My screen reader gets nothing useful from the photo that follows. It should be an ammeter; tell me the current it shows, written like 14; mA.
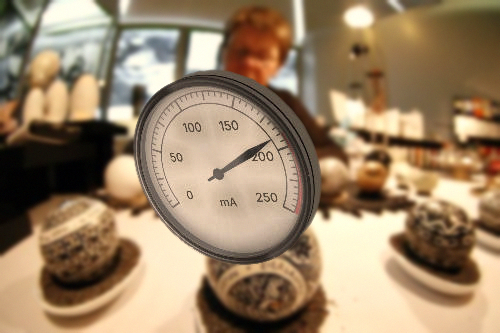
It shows 190; mA
